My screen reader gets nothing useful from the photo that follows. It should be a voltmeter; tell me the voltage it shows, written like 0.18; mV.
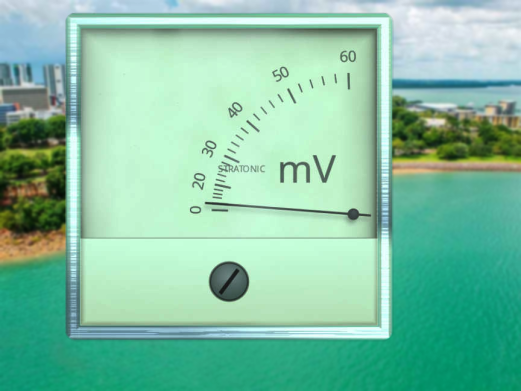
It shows 10; mV
